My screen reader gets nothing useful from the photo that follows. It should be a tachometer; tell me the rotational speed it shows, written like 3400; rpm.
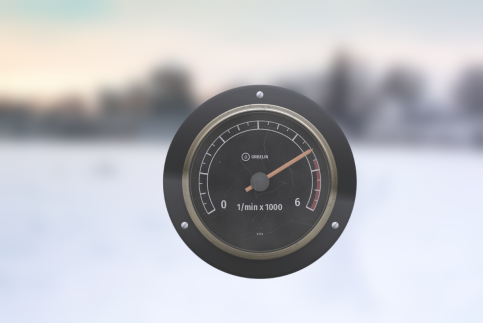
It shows 4500; rpm
